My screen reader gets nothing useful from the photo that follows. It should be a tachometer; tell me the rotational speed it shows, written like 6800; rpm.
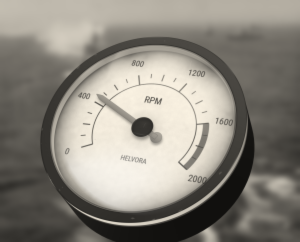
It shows 450; rpm
